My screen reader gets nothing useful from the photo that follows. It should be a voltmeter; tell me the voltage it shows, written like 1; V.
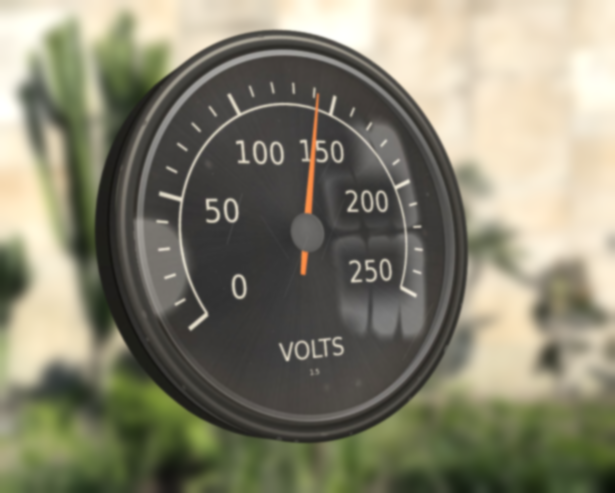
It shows 140; V
